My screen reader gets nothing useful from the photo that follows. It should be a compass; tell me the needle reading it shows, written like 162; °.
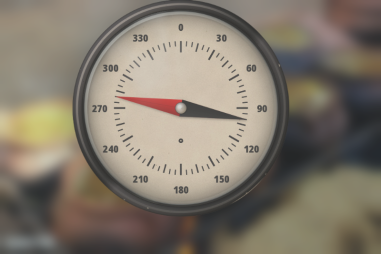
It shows 280; °
